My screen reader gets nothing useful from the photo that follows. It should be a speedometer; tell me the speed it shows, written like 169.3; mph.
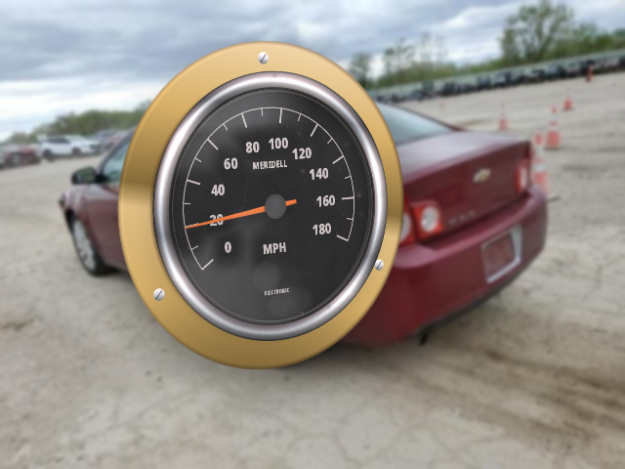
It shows 20; mph
